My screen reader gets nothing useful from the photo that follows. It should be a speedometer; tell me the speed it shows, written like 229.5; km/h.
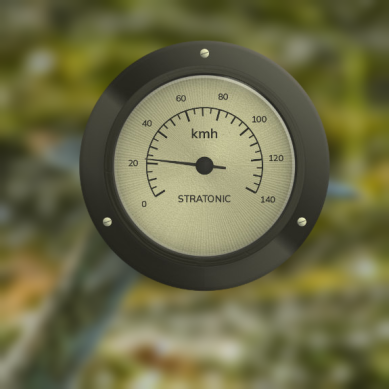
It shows 22.5; km/h
